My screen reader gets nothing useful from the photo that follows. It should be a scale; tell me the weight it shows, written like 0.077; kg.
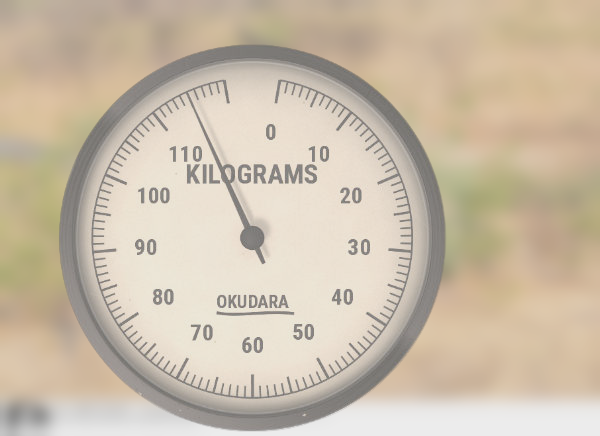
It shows 115; kg
